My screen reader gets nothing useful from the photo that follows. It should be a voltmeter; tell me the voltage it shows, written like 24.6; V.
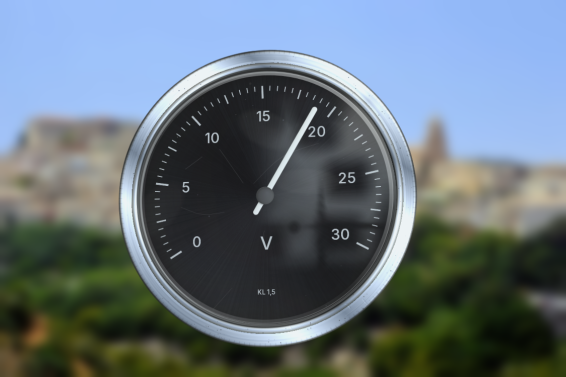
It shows 19; V
